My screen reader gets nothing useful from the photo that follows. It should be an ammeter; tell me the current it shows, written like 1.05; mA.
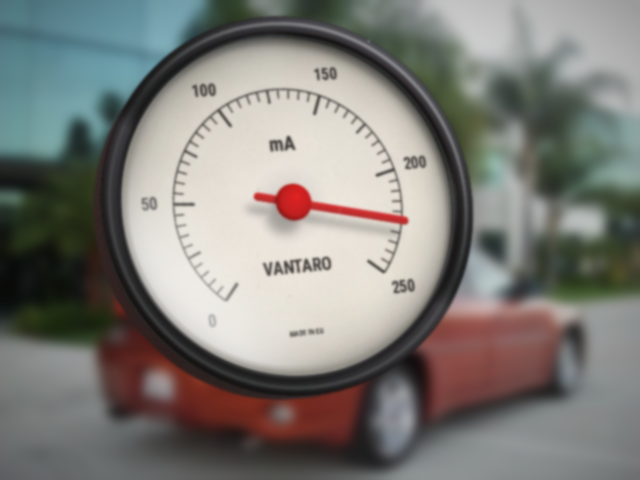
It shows 225; mA
